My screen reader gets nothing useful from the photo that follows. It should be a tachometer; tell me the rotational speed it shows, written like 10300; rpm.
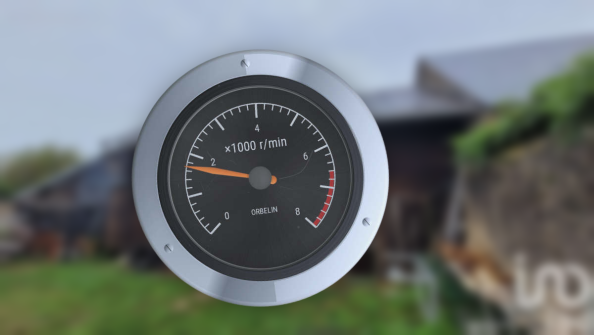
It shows 1700; rpm
